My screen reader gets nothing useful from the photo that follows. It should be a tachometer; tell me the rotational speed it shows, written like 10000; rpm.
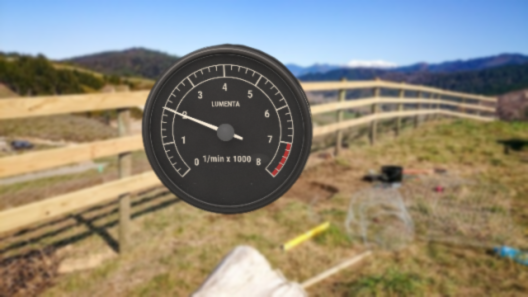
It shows 2000; rpm
